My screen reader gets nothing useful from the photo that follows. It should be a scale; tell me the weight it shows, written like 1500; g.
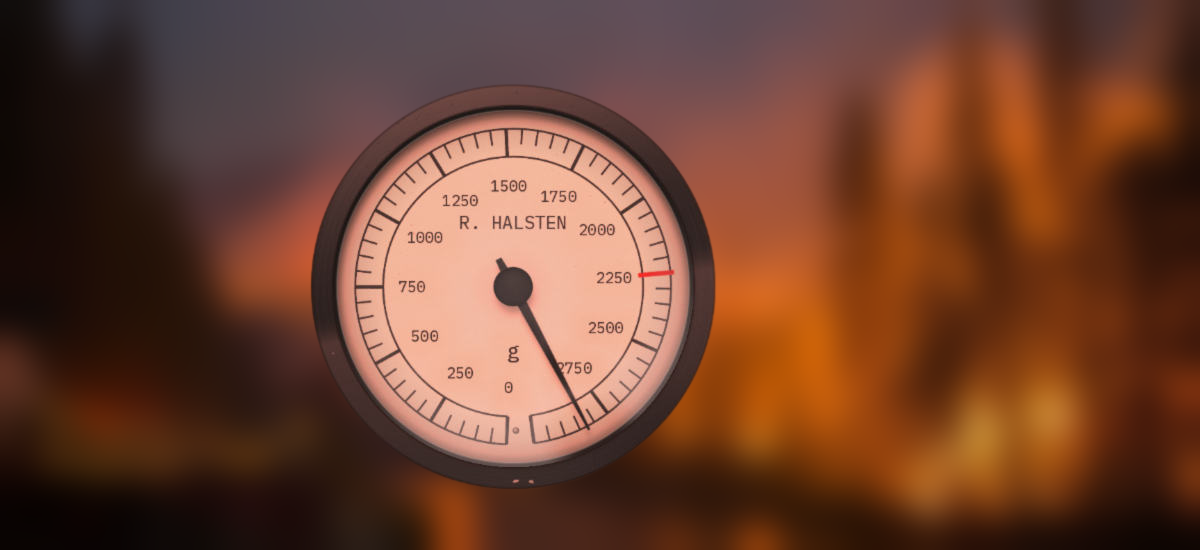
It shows 2825; g
